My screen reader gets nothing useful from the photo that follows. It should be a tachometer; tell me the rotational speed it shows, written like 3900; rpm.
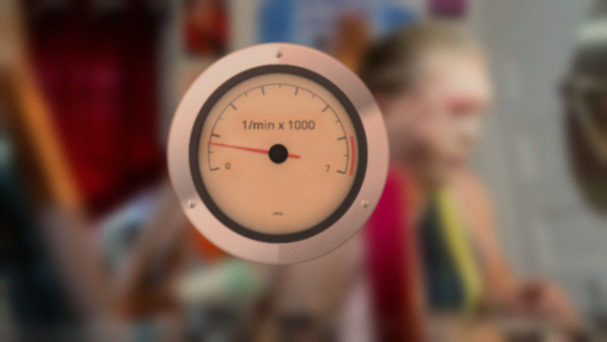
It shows 750; rpm
